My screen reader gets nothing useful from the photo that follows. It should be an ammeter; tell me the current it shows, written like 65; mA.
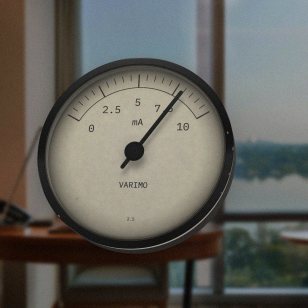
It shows 8; mA
